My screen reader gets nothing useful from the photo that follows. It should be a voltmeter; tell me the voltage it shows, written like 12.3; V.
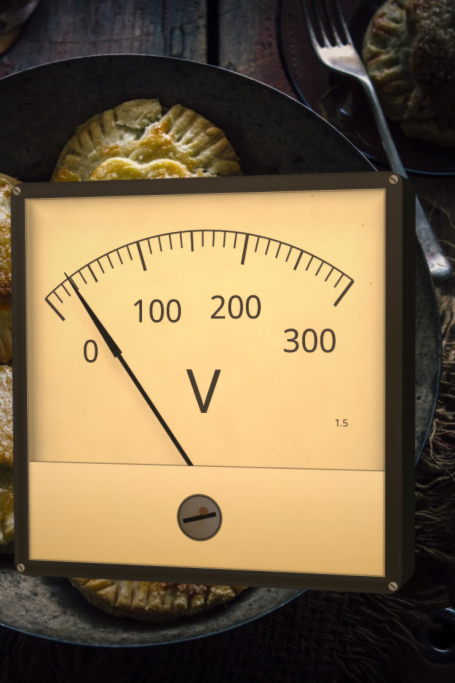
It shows 30; V
